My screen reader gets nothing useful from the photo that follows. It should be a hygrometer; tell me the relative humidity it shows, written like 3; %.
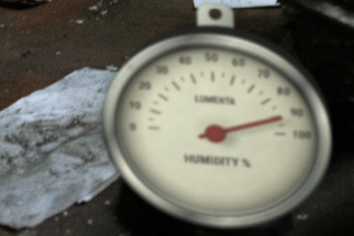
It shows 90; %
